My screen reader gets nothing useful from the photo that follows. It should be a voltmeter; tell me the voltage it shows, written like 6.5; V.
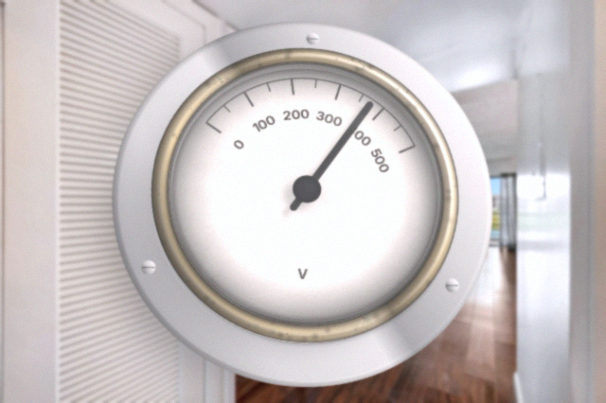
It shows 375; V
